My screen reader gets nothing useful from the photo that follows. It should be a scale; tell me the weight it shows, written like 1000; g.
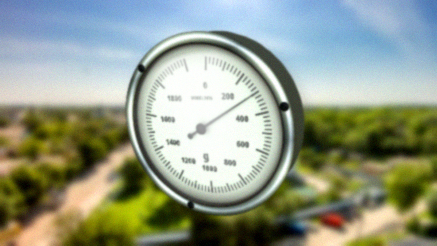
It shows 300; g
